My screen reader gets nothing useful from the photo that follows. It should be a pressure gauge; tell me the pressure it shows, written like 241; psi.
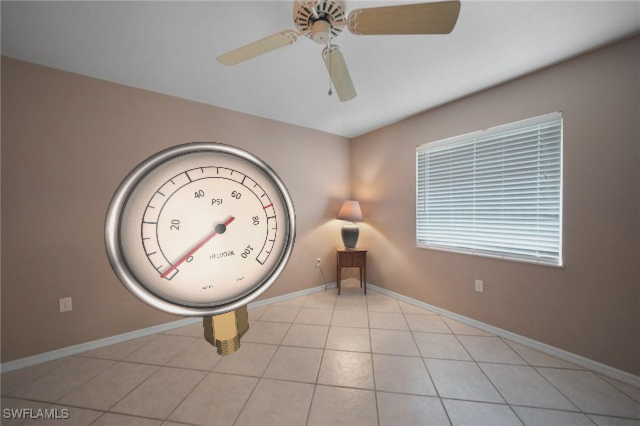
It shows 2.5; psi
